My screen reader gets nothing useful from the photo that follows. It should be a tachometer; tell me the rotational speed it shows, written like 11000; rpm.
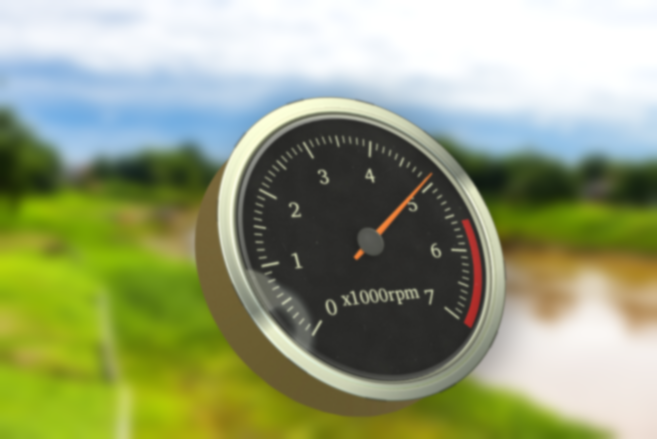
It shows 4900; rpm
